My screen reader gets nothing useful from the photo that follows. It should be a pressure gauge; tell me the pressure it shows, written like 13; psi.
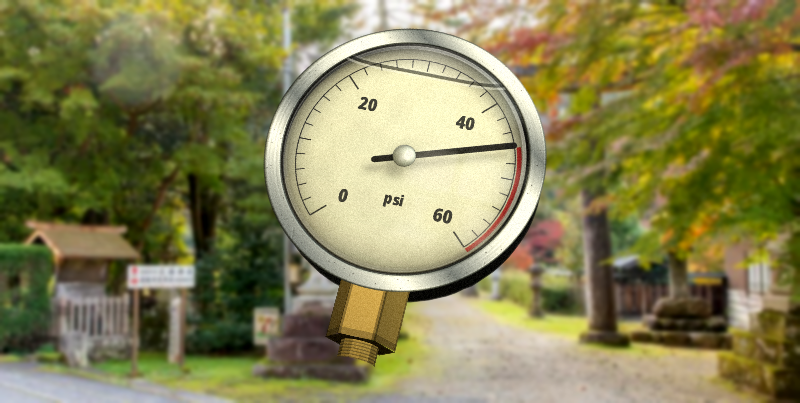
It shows 46; psi
